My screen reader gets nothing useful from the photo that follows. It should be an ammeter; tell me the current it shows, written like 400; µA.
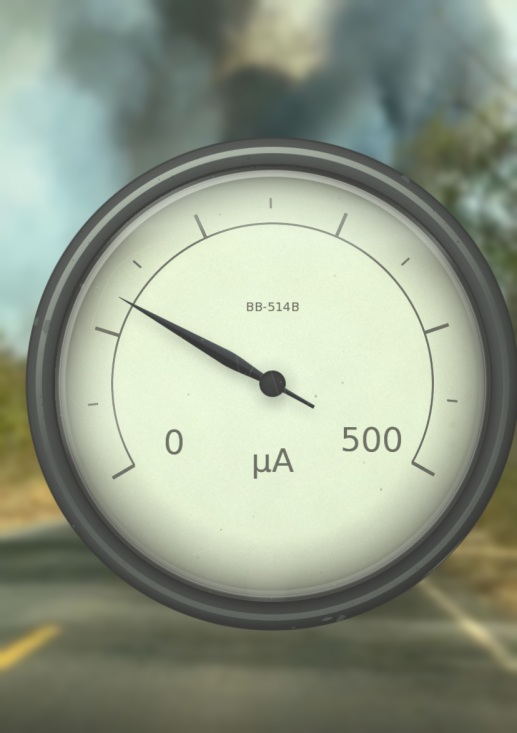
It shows 125; µA
